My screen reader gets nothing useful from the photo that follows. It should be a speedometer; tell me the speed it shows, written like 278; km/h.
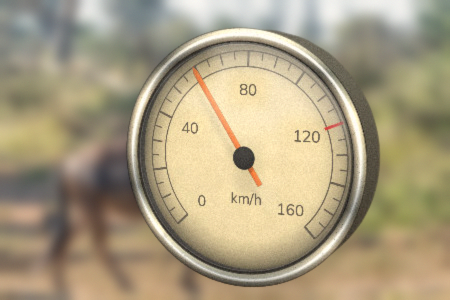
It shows 60; km/h
